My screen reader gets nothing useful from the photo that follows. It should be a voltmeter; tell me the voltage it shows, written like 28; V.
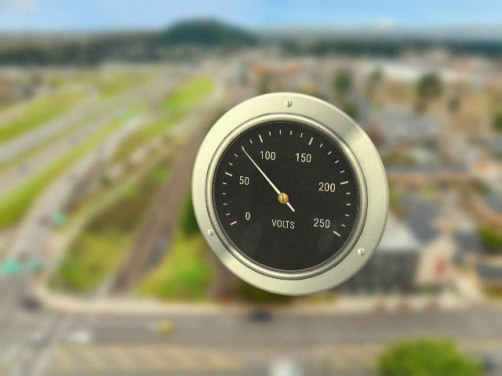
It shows 80; V
